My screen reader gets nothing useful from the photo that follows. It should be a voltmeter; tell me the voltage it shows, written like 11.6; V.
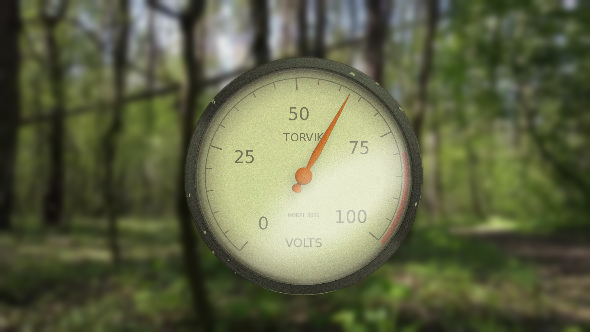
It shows 62.5; V
